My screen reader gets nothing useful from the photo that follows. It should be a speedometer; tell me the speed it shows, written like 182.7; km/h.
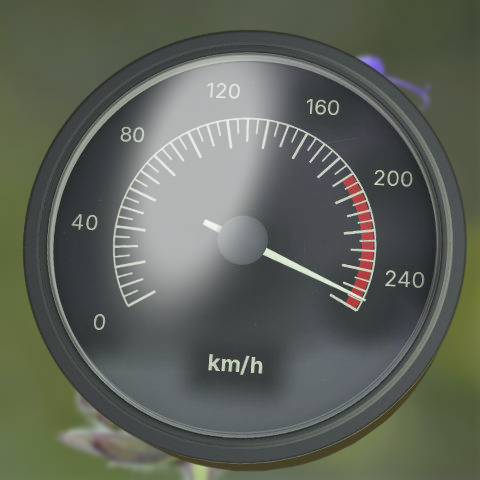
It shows 255; km/h
